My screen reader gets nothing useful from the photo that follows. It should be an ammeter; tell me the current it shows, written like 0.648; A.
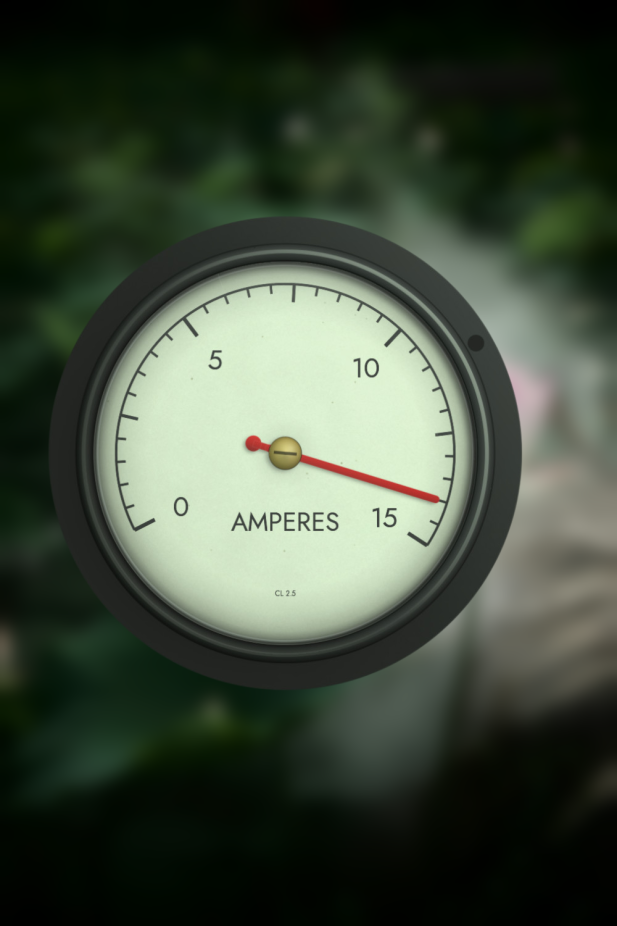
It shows 14; A
